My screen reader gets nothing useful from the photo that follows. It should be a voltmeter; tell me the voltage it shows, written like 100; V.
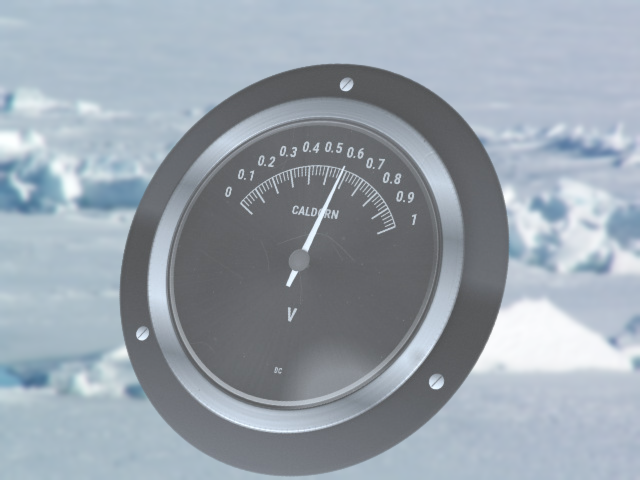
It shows 0.6; V
